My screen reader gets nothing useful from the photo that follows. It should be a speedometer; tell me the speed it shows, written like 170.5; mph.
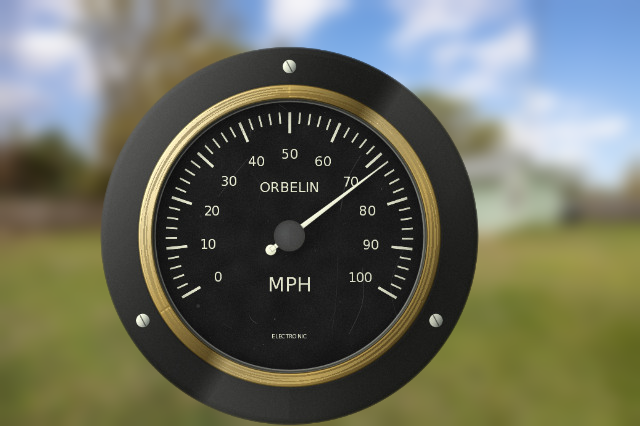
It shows 72; mph
